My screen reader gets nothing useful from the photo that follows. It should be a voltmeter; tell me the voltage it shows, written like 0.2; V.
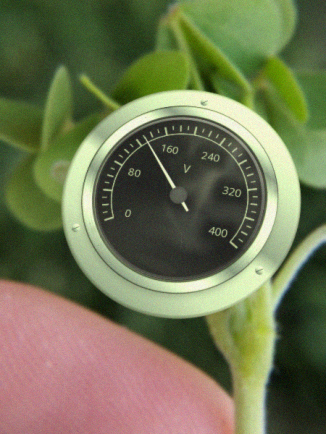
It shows 130; V
